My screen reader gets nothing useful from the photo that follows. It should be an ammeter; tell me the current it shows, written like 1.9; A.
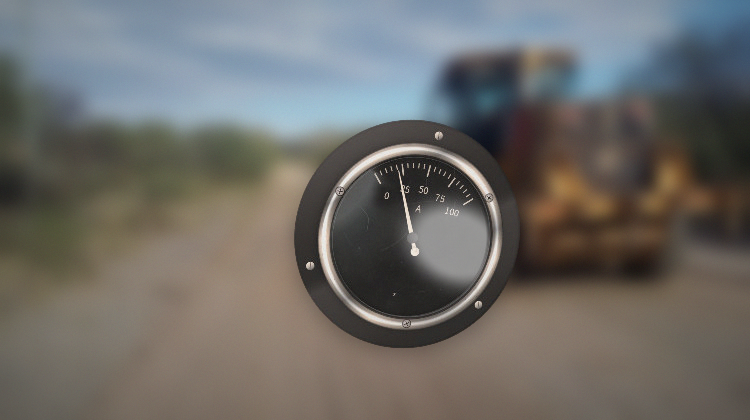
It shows 20; A
